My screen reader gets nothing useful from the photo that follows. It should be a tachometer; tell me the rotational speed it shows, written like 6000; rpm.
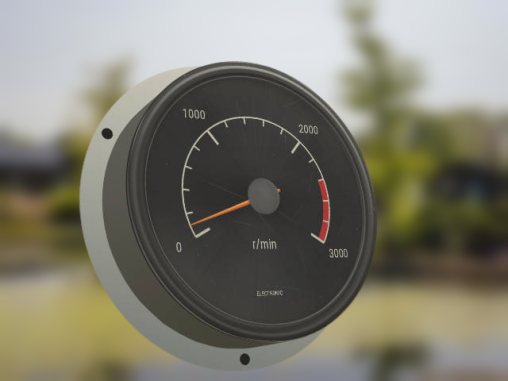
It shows 100; rpm
